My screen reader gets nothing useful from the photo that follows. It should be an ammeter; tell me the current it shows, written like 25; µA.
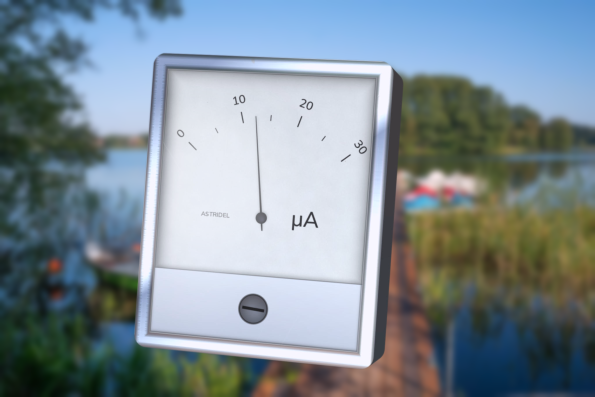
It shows 12.5; µA
